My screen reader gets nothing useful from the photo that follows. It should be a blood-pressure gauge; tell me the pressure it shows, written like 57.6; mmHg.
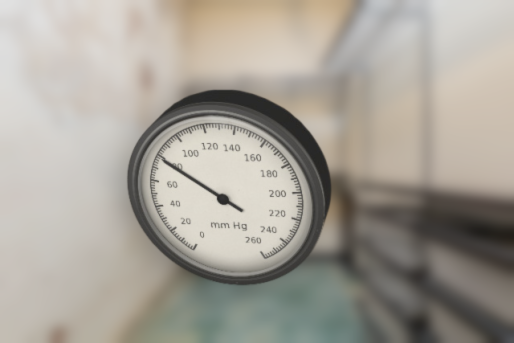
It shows 80; mmHg
